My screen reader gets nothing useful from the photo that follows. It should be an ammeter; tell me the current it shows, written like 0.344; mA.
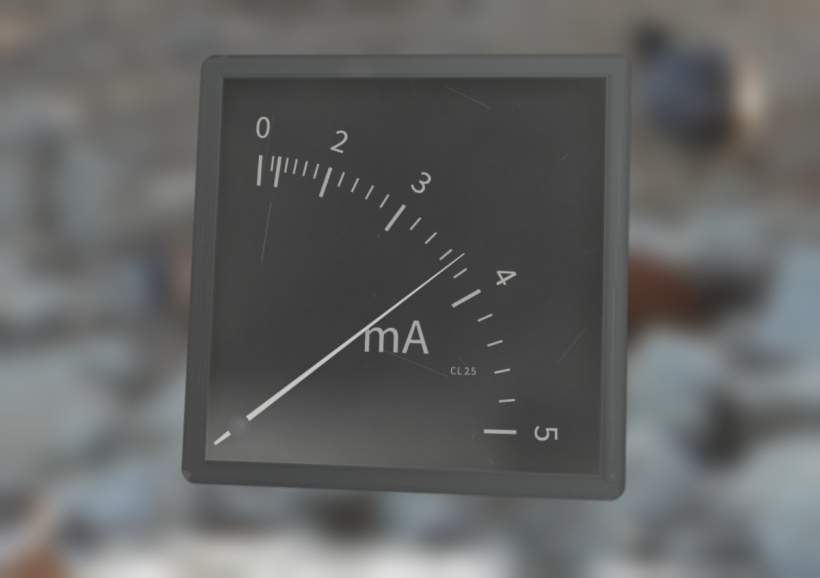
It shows 3.7; mA
